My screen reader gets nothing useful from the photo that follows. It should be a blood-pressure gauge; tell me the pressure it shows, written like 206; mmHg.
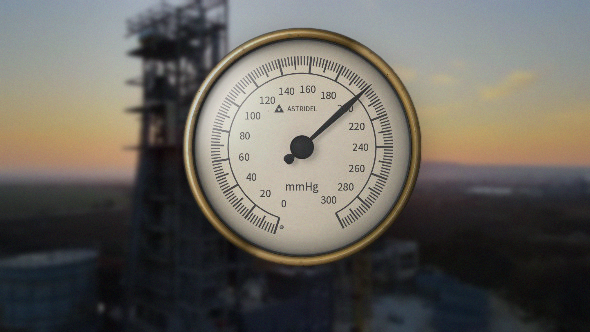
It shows 200; mmHg
